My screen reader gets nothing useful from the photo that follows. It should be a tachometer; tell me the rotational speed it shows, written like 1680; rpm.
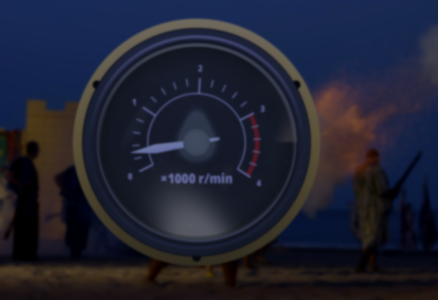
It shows 300; rpm
